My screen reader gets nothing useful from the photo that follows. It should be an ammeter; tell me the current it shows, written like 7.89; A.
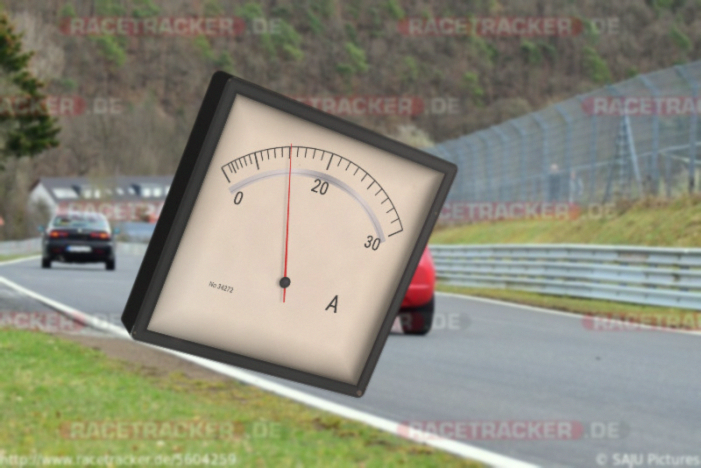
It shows 15; A
